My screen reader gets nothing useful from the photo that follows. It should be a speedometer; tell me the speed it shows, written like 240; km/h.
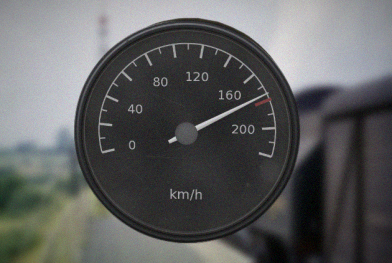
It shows 175; km/h
